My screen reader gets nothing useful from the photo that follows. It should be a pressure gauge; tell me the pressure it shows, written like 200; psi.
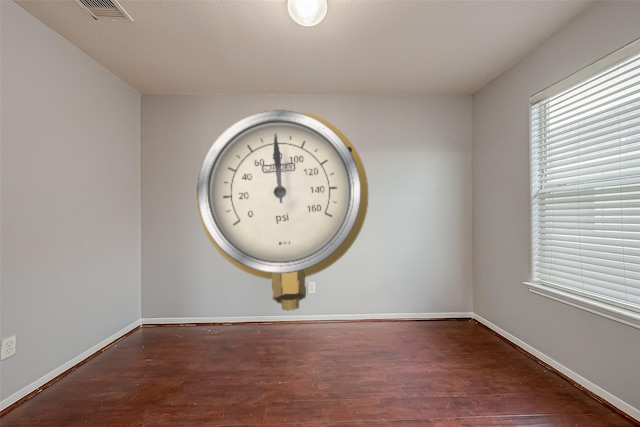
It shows 80; psi
